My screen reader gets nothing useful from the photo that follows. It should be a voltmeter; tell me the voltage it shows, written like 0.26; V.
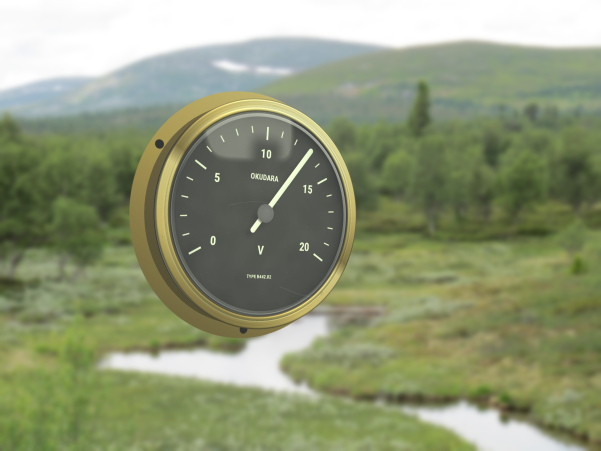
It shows 13; V
